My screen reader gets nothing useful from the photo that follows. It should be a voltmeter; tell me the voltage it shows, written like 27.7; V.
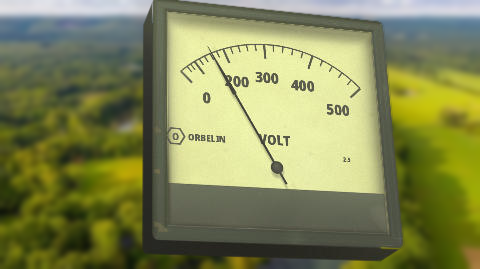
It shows 160; V
